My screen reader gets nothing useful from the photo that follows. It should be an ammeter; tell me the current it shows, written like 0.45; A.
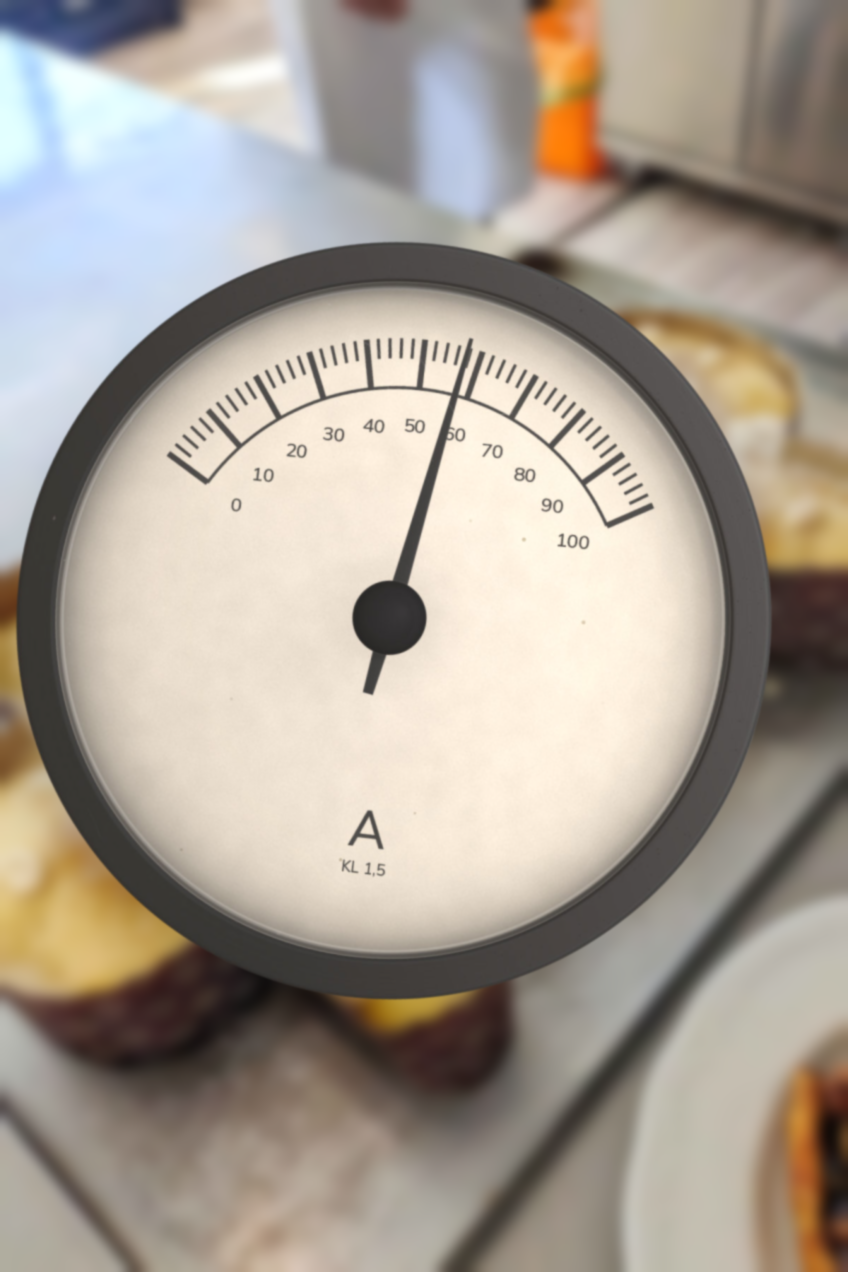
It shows 58; A
